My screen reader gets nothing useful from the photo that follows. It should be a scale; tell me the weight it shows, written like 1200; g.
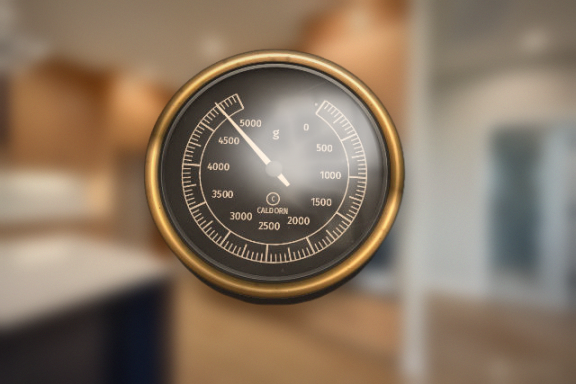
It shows 4750; g
